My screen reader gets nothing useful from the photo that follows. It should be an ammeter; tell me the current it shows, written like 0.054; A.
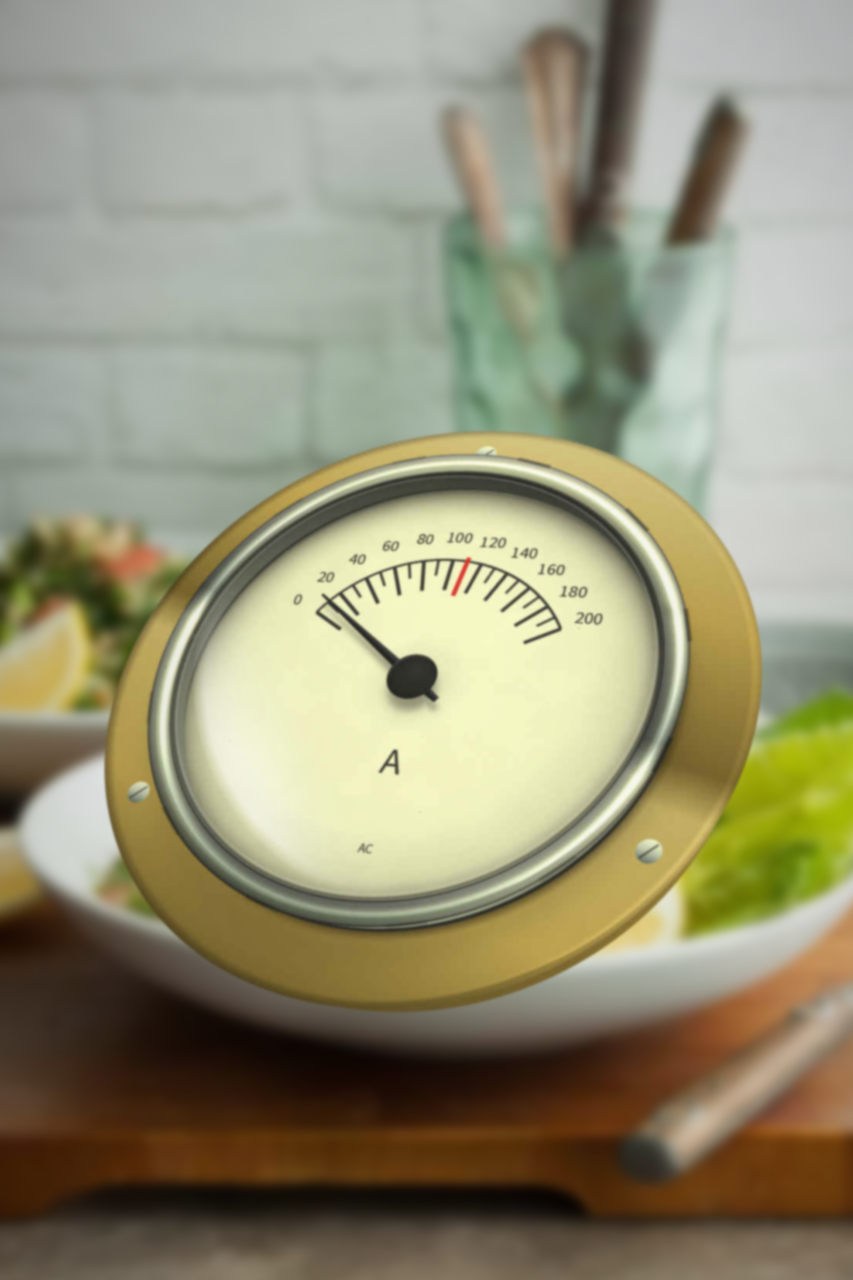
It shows 10; A
